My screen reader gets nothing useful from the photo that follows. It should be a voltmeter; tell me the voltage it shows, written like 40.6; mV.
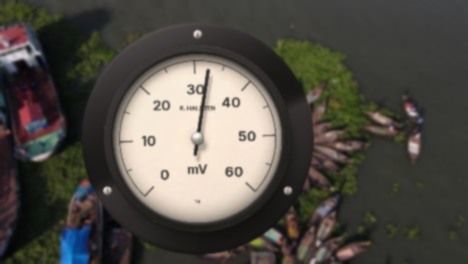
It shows 32.5; mV
